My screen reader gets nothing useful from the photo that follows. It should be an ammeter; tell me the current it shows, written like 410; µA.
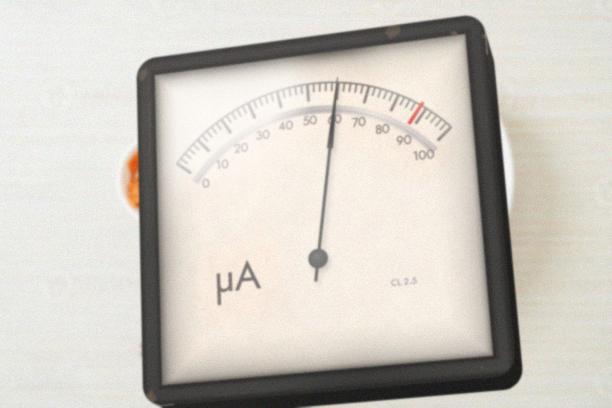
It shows 60; µA
